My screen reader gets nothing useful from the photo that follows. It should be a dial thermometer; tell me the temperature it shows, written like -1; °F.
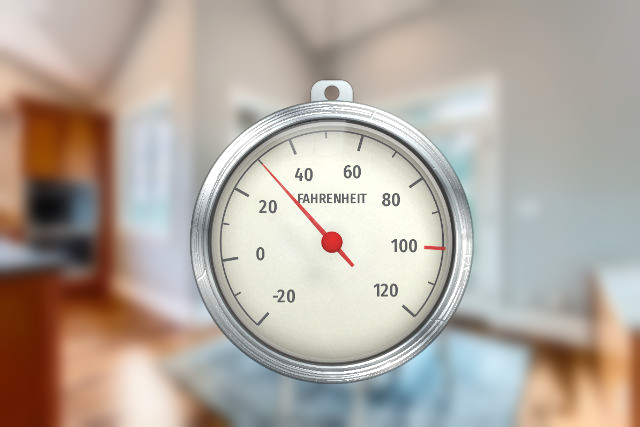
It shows 30; °F
